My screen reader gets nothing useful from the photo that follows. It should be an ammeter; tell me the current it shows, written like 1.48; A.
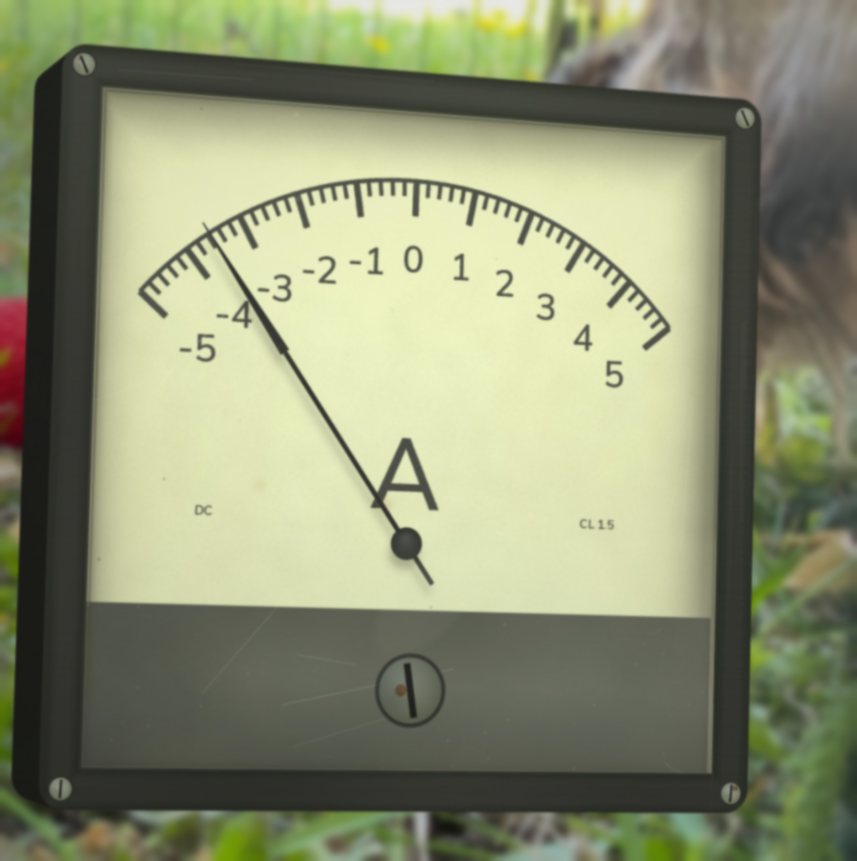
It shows -3.6; A
